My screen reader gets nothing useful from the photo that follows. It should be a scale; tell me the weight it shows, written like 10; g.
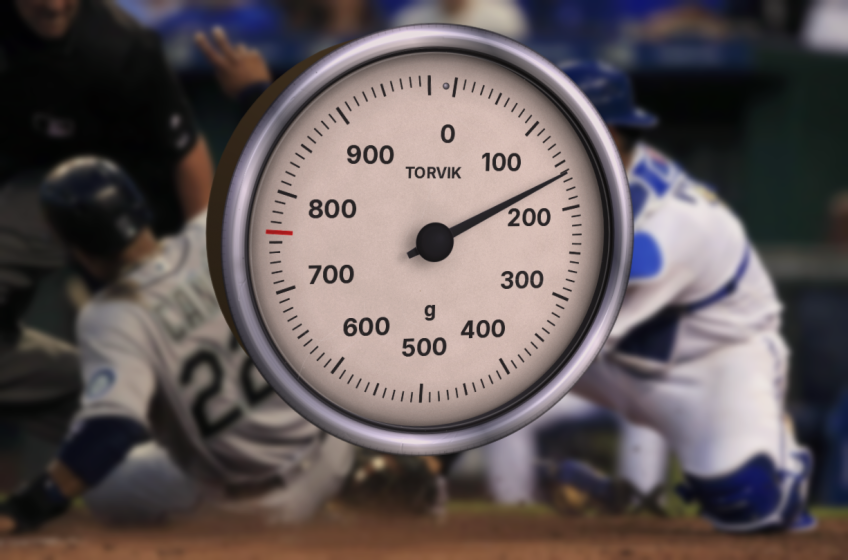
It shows 160; g
